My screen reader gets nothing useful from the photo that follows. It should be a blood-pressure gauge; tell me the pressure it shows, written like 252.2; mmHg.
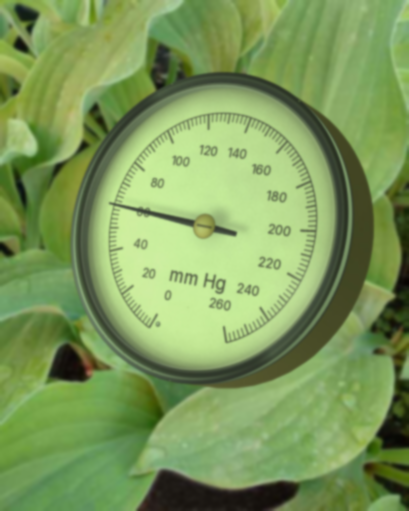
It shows 60; mmHg
